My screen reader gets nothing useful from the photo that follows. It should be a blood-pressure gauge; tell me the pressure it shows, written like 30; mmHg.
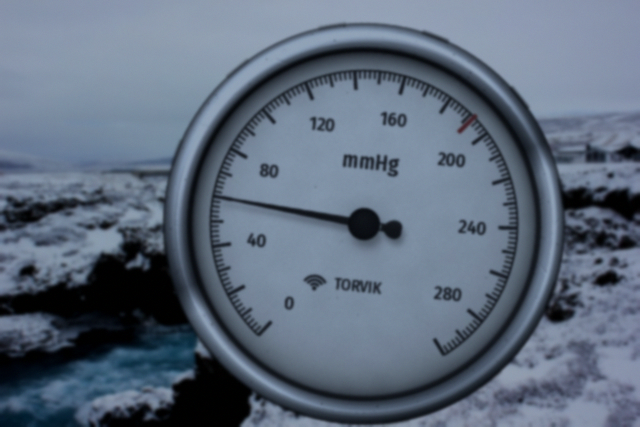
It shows 60; mmHg
